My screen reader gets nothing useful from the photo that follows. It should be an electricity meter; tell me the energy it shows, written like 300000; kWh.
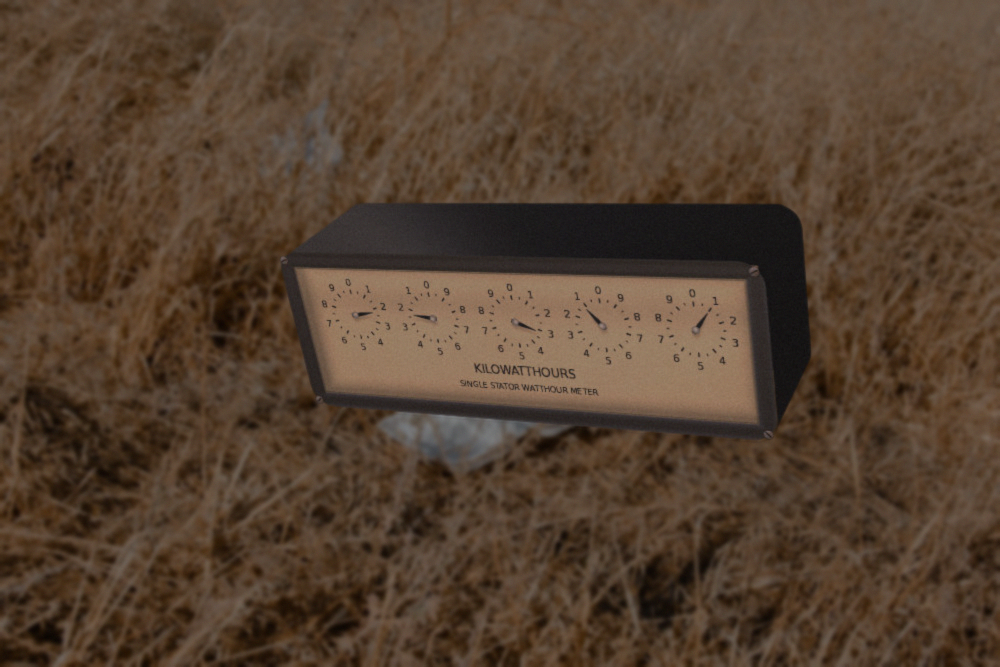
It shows 22311; kWh
